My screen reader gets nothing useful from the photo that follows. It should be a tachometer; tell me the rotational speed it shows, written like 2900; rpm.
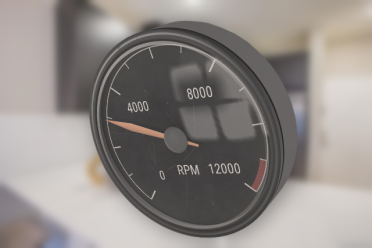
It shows 3000; rpm
